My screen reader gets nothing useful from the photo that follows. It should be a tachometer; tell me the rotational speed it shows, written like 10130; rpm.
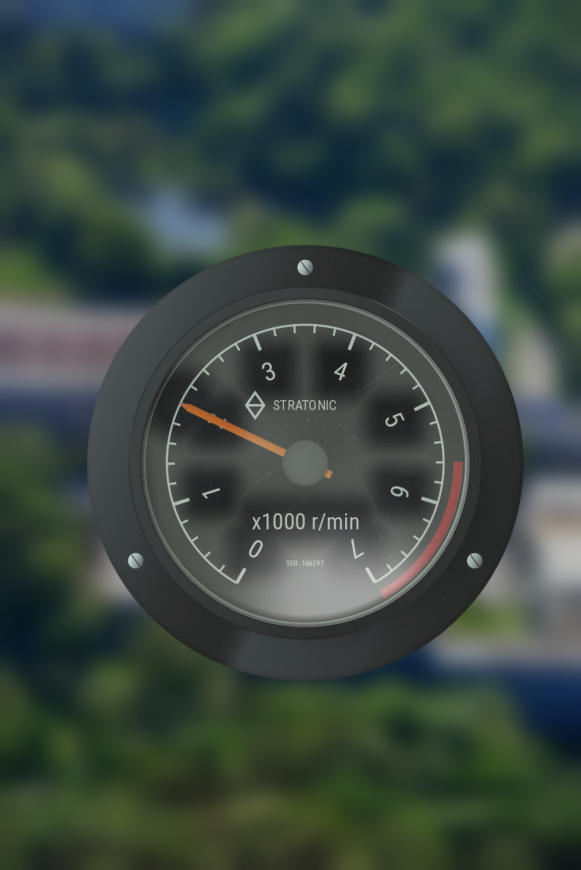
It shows 2000; rpm
